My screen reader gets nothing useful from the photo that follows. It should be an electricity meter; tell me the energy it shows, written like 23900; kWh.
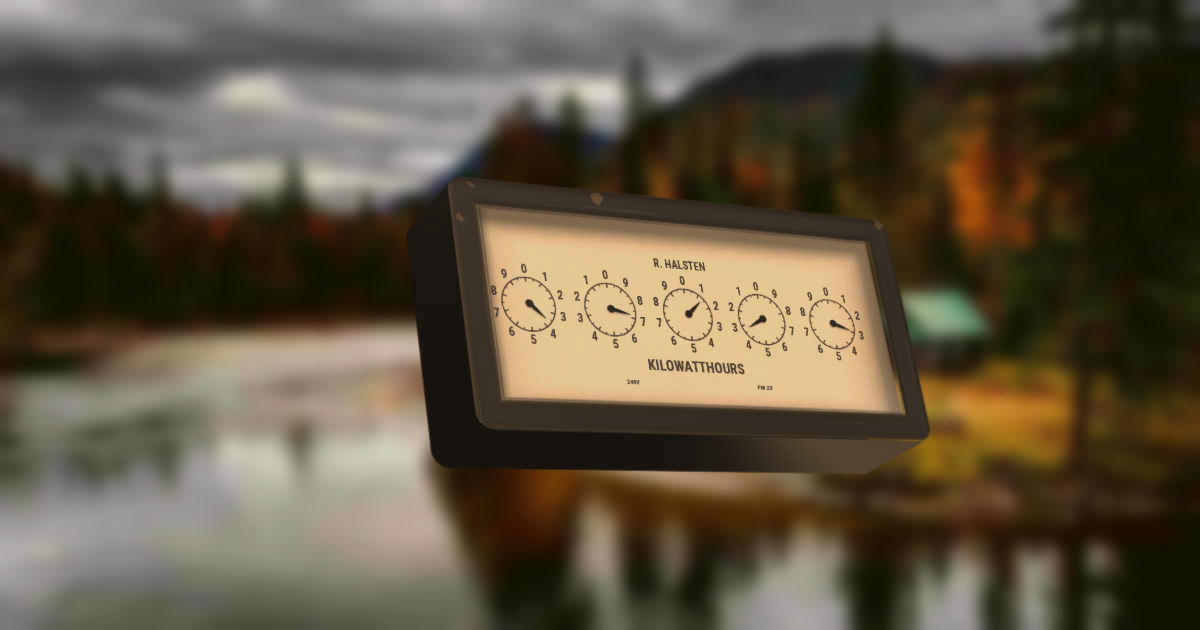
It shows 37133; kWh
